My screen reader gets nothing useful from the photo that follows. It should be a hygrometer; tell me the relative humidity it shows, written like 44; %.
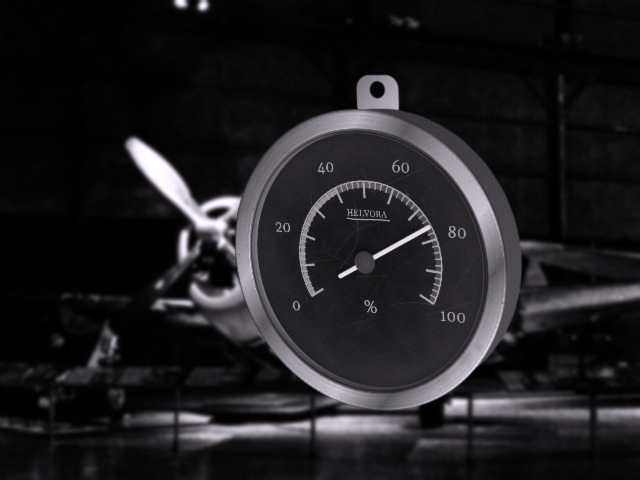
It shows 76; %
